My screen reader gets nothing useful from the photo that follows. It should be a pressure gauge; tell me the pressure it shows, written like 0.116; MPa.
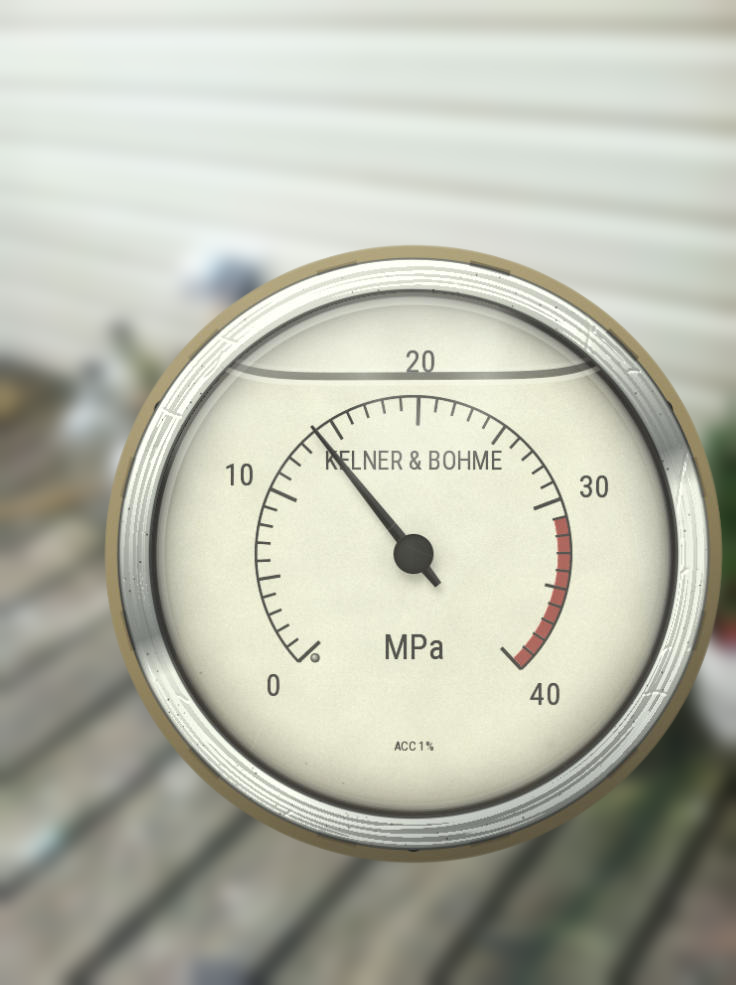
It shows 14; MPa
